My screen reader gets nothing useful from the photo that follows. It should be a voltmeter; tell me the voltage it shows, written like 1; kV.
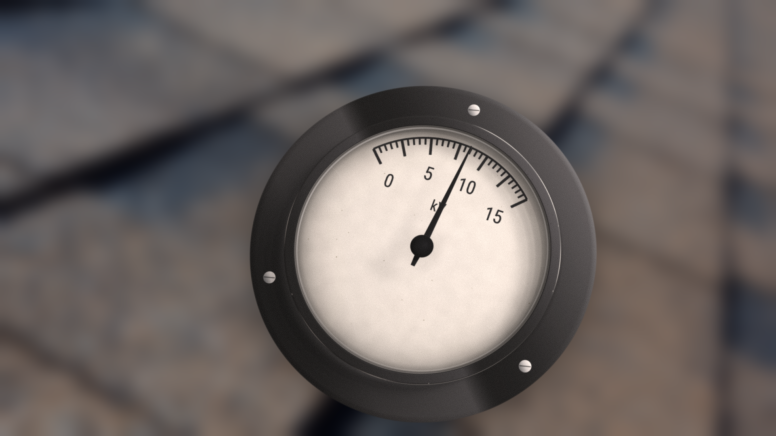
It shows 8.5; kV
